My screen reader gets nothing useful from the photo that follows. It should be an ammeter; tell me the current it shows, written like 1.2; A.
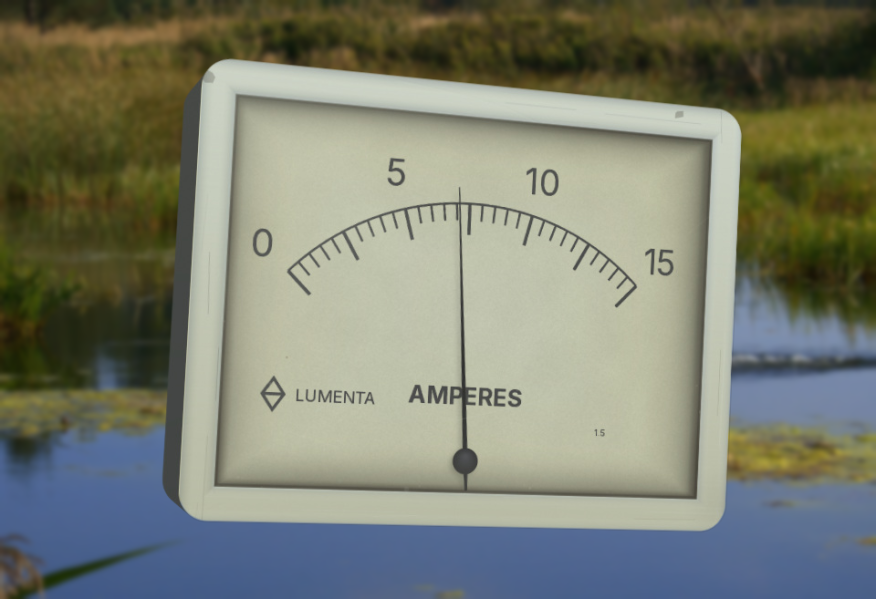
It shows 7; A
